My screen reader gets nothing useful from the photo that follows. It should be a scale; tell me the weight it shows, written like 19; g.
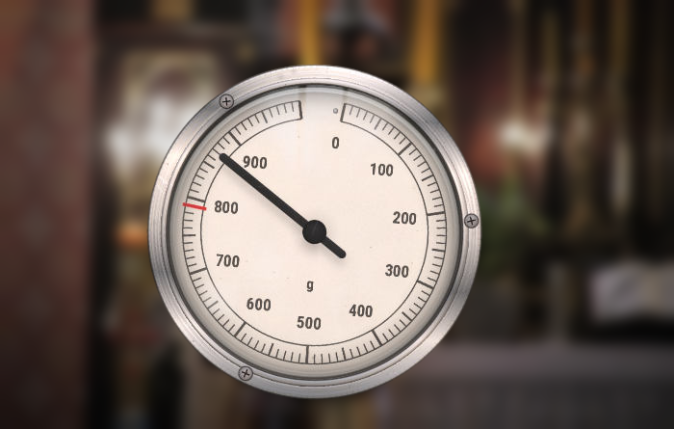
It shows 870; g
